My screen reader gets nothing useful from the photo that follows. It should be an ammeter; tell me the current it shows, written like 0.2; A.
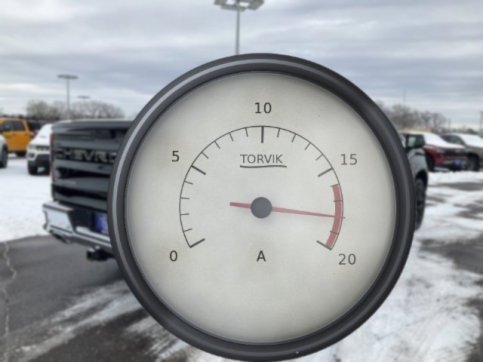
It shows 18; A
